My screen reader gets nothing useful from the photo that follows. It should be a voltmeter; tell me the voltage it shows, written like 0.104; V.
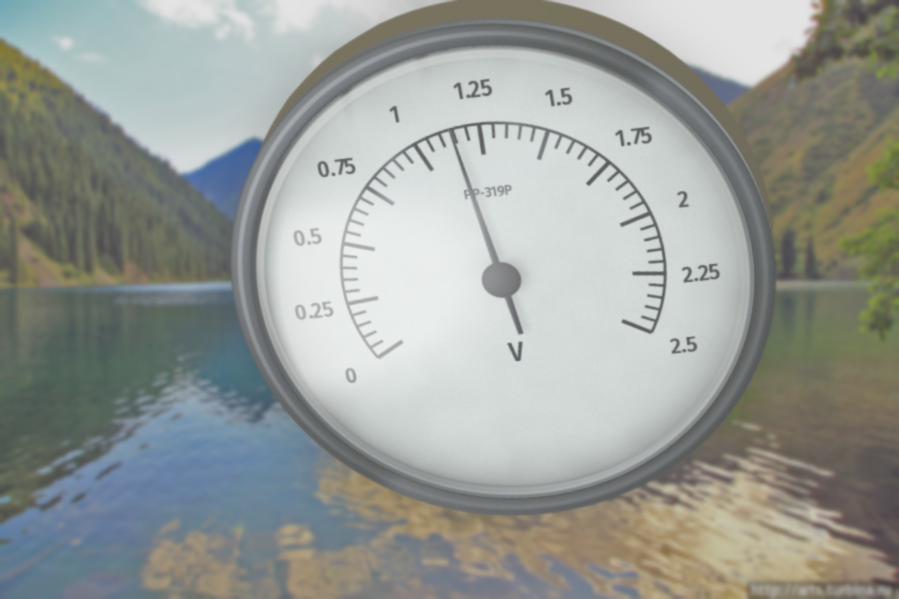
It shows 1.15; V
